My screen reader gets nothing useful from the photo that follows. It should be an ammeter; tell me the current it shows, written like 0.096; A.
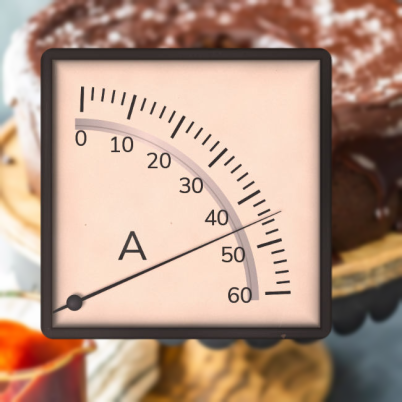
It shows 45; A
